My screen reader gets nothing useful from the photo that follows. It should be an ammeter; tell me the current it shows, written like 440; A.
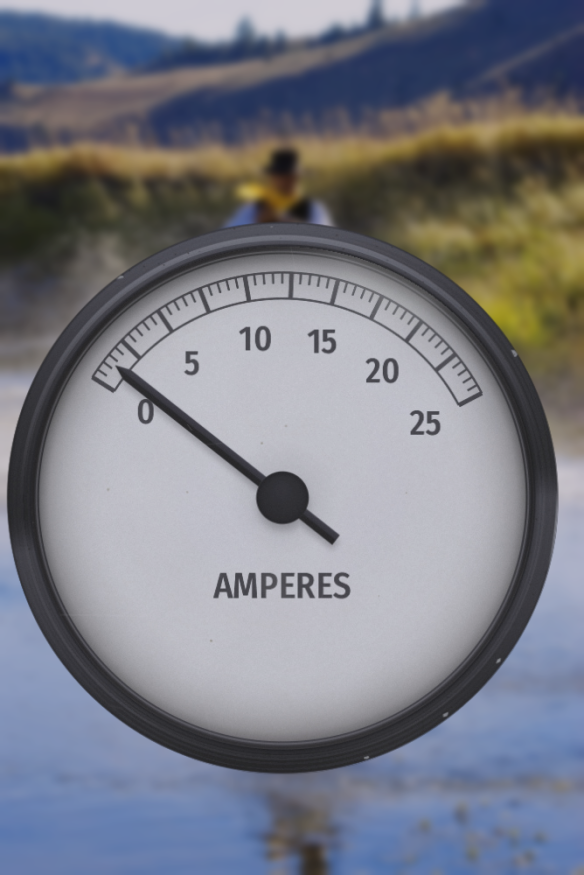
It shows 1.25; A
